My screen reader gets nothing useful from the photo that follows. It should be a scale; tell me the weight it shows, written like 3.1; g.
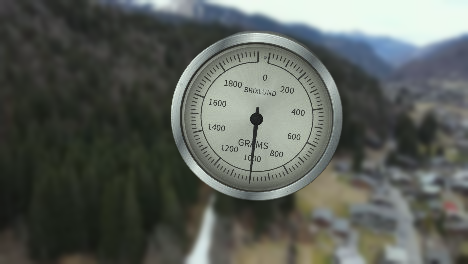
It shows 1000; g
